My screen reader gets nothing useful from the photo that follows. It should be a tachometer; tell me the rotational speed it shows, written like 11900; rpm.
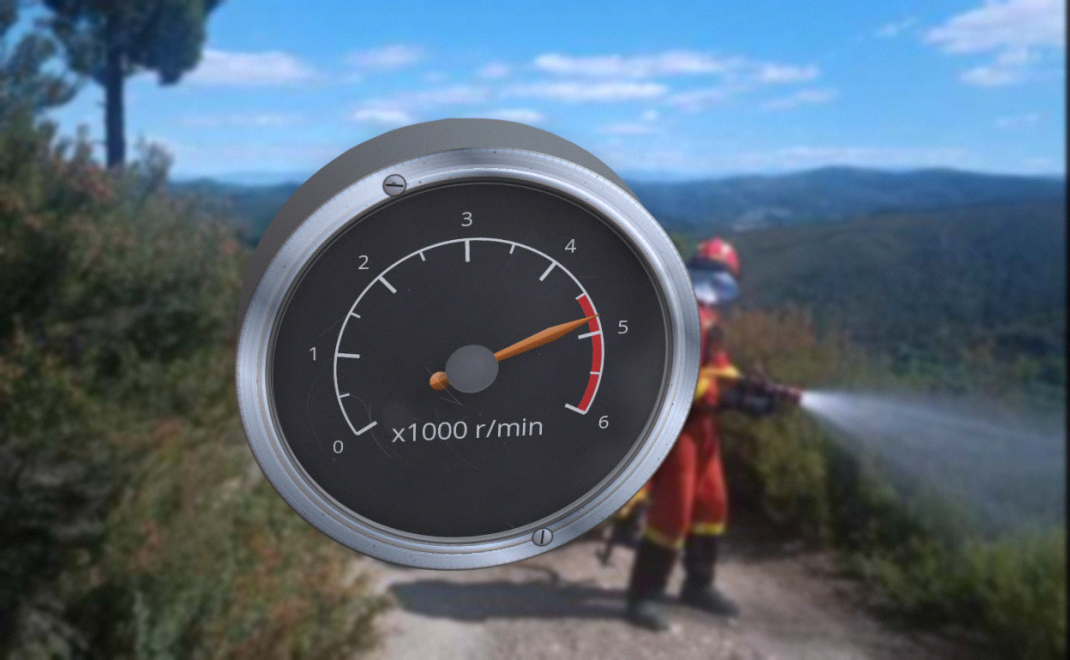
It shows 4750; rpm
